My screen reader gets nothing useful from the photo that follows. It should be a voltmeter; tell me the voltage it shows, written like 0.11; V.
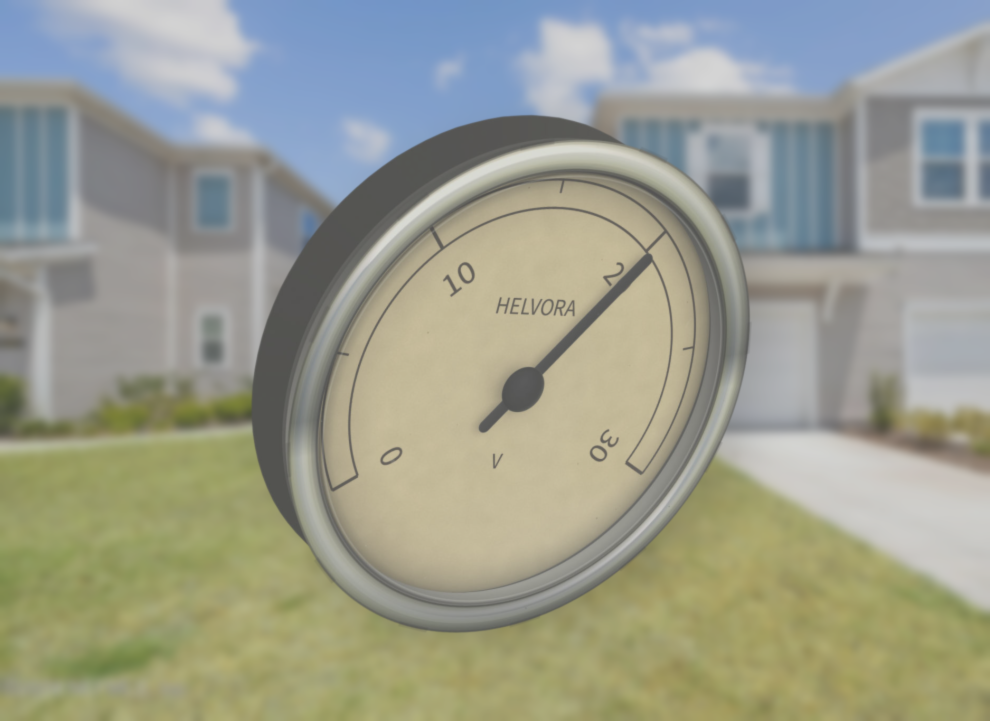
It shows 20; V
